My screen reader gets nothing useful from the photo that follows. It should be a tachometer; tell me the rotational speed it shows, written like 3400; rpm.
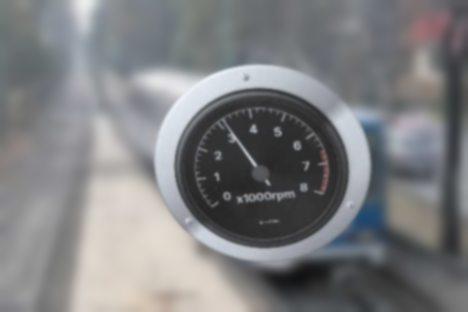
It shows 3200; rpm
